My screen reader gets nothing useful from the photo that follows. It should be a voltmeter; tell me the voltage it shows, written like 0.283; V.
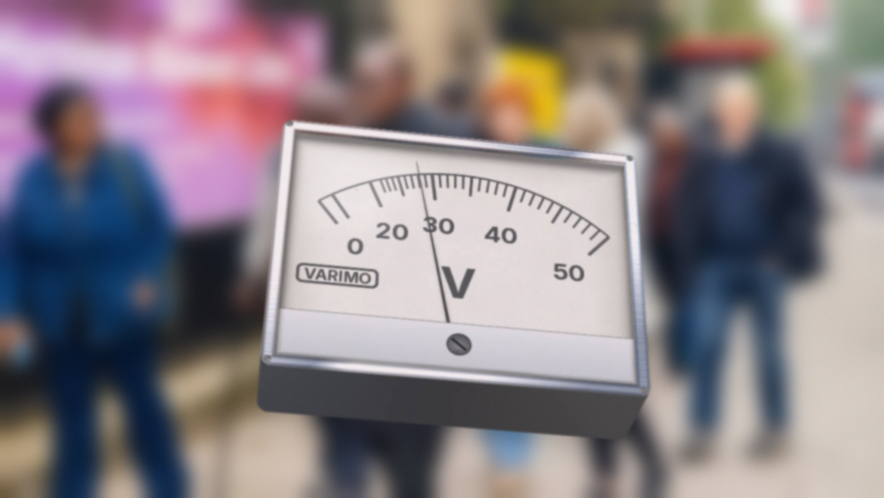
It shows 28; V
